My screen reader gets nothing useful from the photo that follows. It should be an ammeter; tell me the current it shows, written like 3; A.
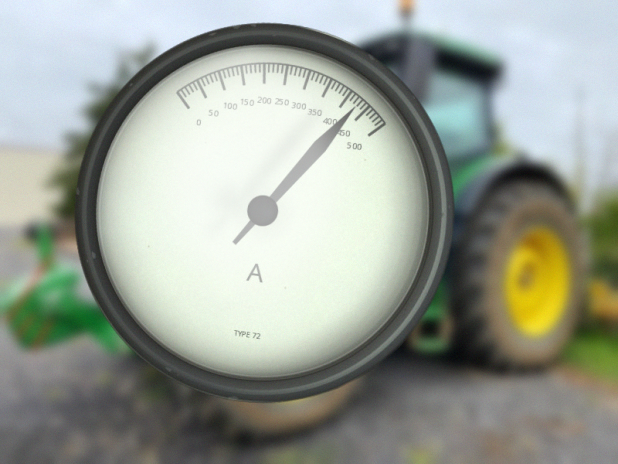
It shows 430; A
